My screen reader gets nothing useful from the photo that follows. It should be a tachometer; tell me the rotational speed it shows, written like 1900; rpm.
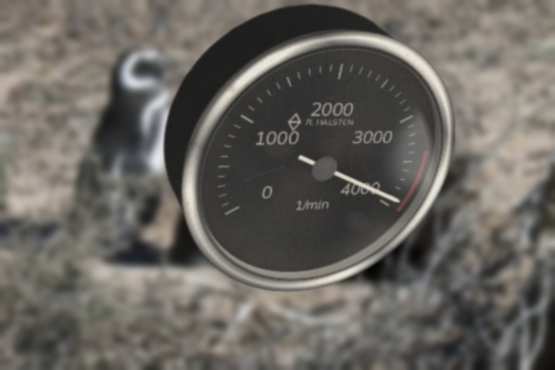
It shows 3900; rpm
